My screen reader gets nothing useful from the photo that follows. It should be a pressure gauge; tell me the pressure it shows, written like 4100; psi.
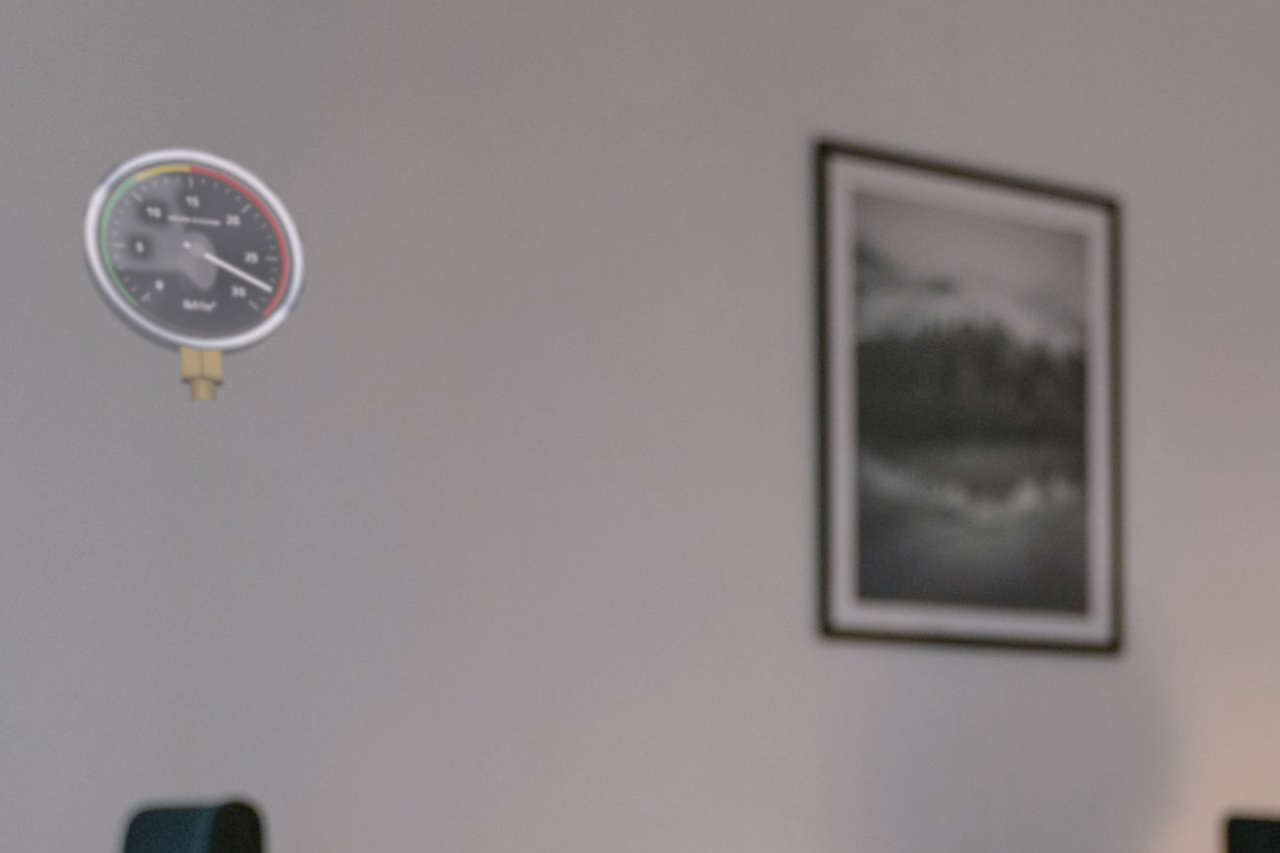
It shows 28; psi
